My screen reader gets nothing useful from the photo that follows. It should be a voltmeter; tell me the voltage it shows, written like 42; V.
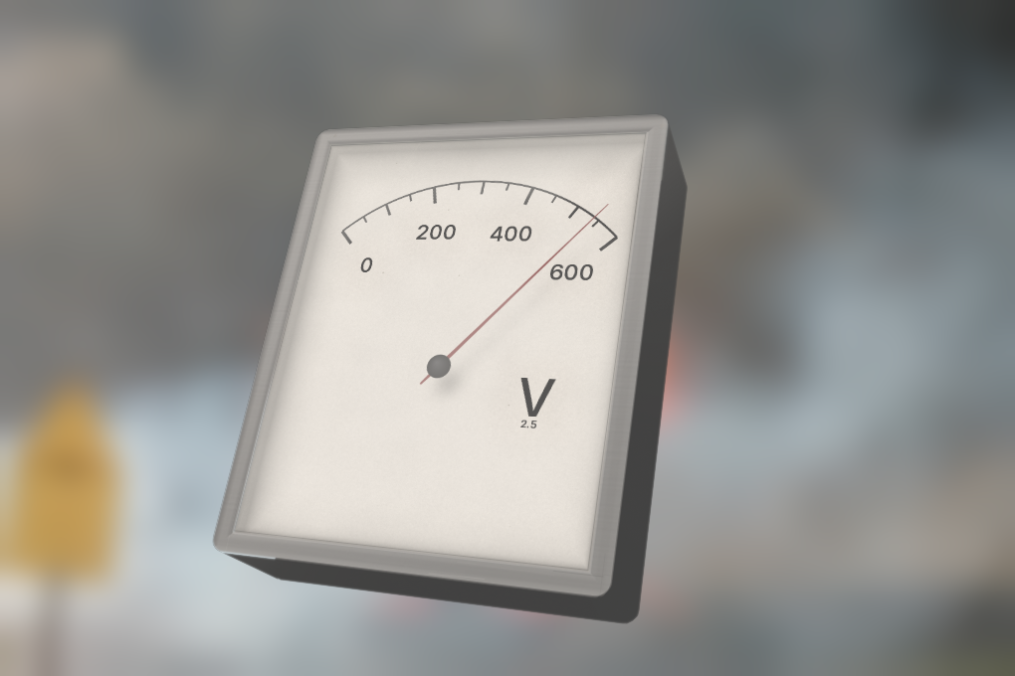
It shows 550; V
